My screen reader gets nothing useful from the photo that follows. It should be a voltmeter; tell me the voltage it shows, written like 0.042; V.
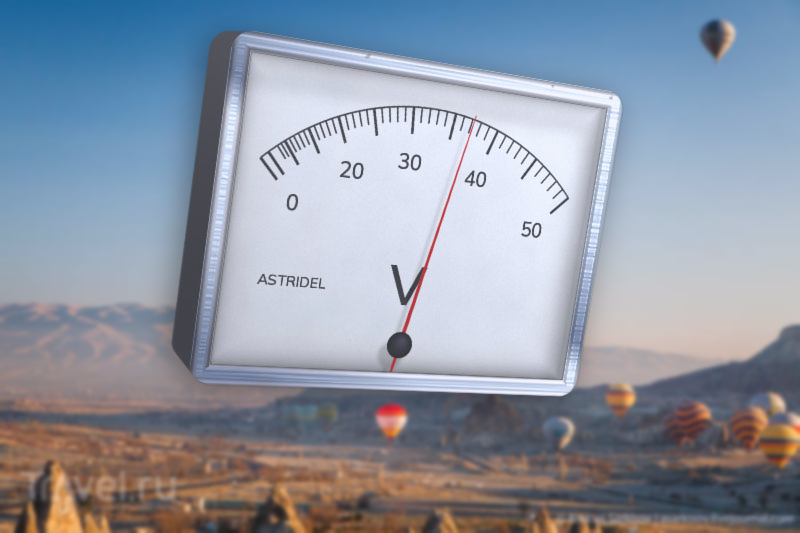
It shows 37; V
